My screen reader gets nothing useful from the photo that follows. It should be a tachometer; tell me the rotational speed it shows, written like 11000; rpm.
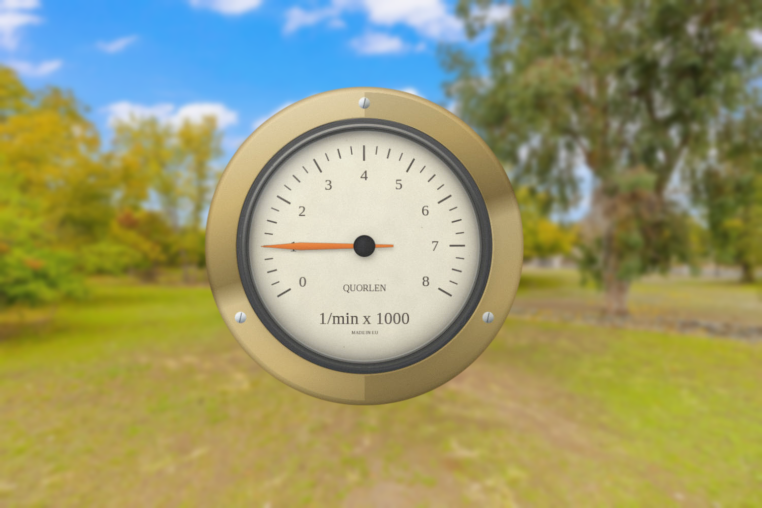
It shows 1000; rpm
